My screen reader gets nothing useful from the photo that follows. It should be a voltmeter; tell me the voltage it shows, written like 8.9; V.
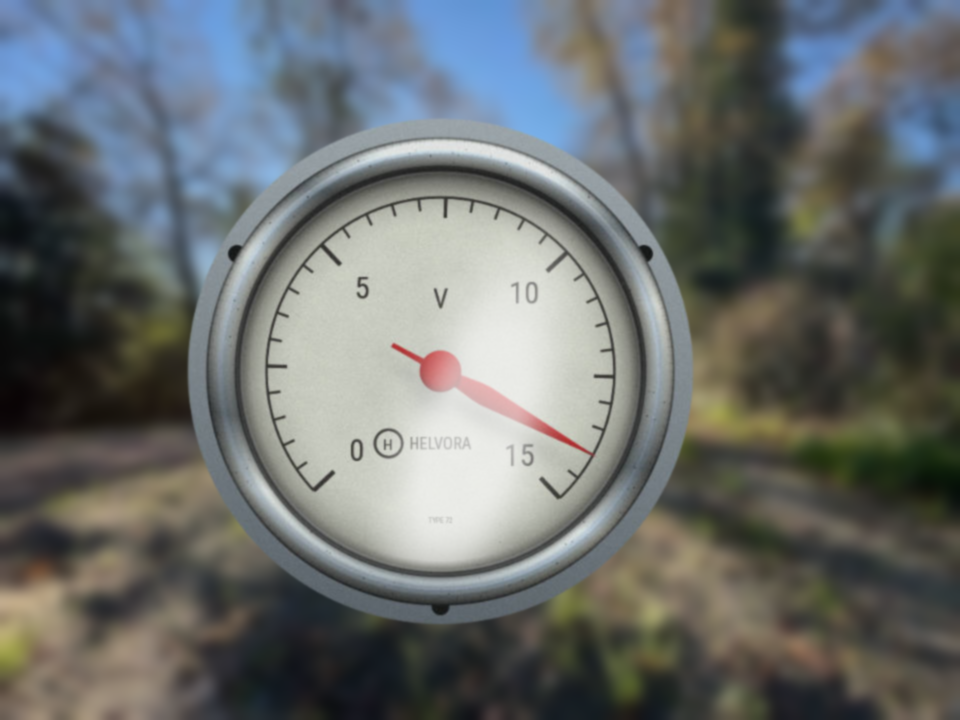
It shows 14; V
